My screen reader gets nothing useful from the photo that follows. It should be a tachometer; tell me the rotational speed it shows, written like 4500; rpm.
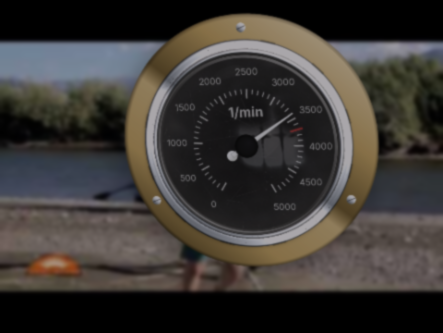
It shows 3400; rpm
